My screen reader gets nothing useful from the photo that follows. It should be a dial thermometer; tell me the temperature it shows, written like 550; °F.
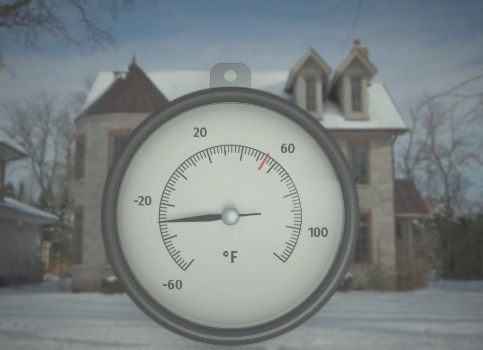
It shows -30; °F
